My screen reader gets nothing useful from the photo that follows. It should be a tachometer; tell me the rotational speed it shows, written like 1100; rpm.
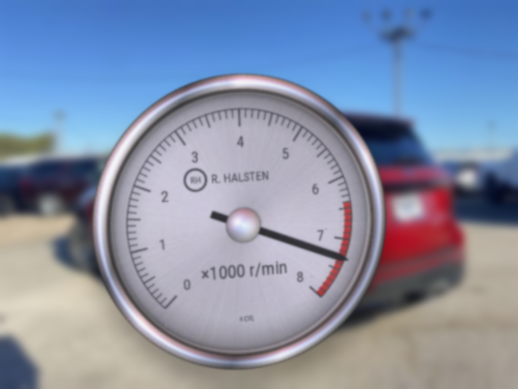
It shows 7300; rpm
